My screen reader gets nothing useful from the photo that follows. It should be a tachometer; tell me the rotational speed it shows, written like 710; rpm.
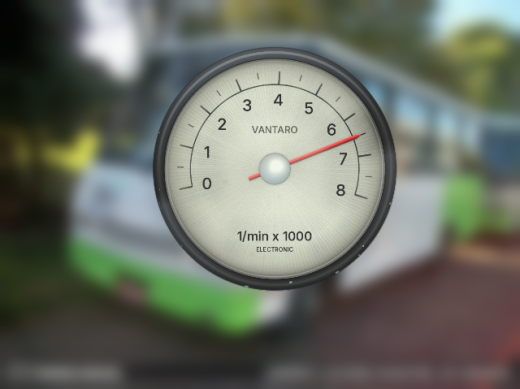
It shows 6500; rpm
